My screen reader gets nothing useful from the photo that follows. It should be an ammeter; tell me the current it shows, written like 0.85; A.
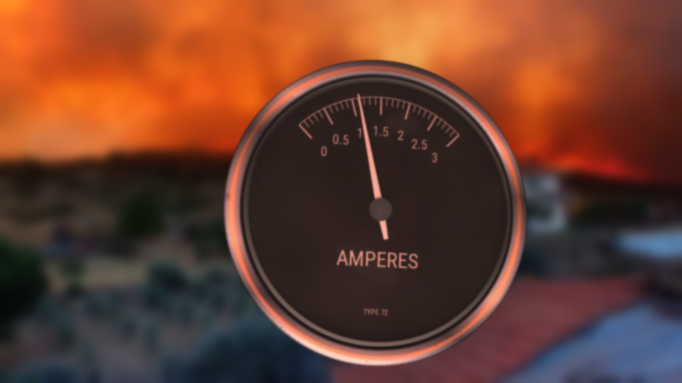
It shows 1.1; A
